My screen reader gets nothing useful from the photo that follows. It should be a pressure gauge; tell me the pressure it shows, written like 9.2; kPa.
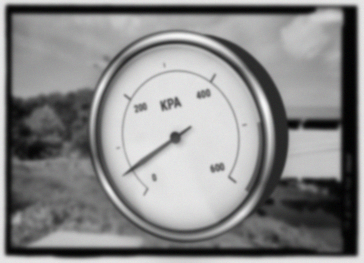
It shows 50; kPa
